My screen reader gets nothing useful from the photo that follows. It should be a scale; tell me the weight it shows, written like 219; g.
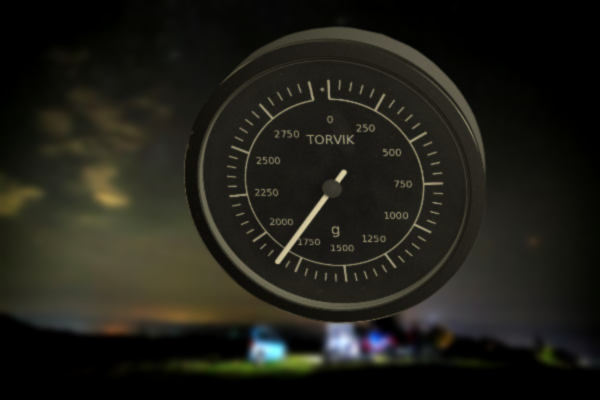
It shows 1850; g
